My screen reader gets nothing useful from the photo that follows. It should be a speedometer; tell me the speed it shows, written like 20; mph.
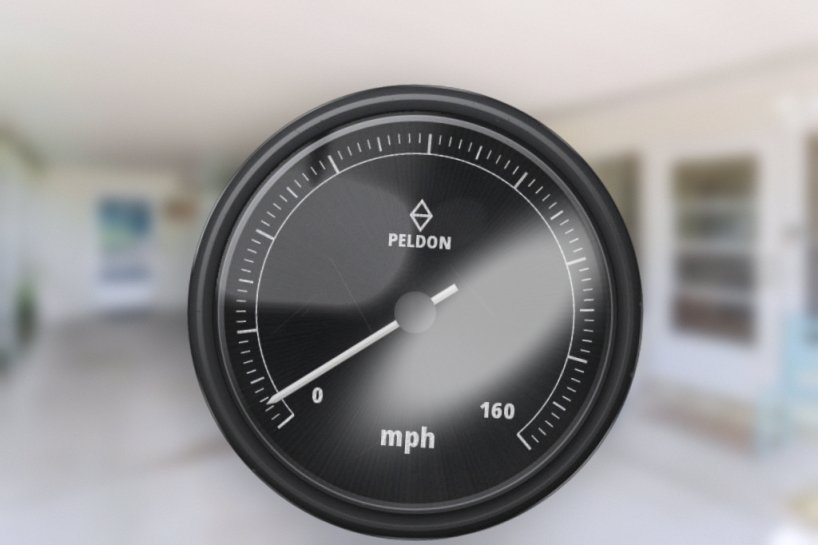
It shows 5; mph
